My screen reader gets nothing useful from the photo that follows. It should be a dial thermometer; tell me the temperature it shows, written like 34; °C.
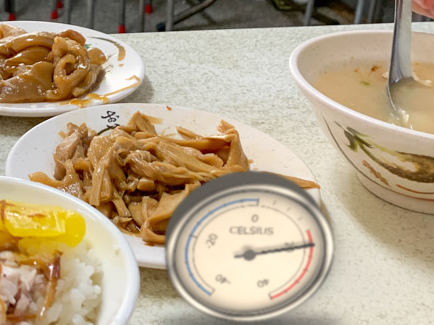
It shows 20; °C
